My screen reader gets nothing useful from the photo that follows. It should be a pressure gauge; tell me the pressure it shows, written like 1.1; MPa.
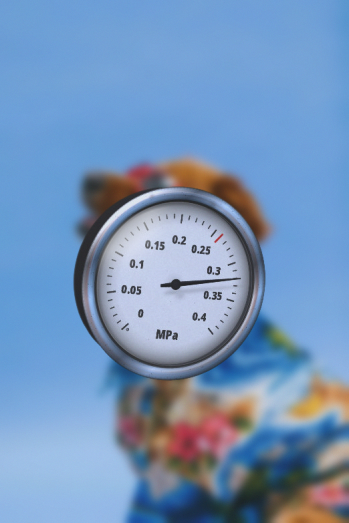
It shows 0.32; MPa
